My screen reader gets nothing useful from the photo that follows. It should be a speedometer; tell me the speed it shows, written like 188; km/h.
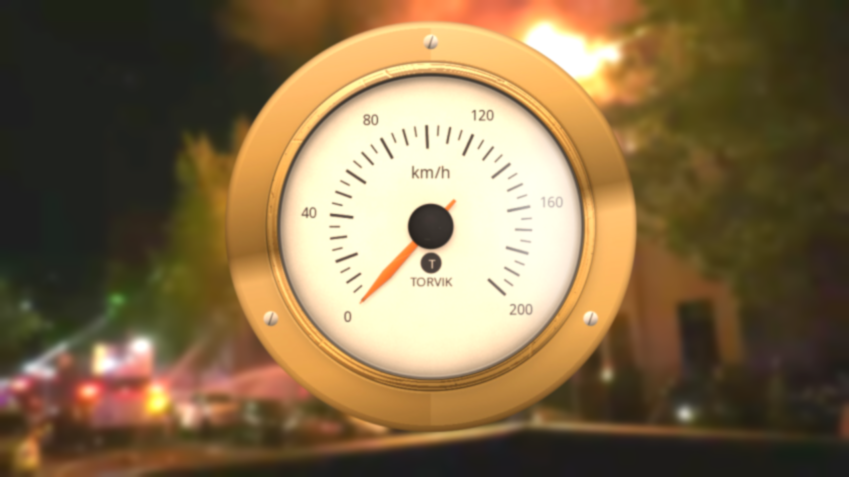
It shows 0; km/h
